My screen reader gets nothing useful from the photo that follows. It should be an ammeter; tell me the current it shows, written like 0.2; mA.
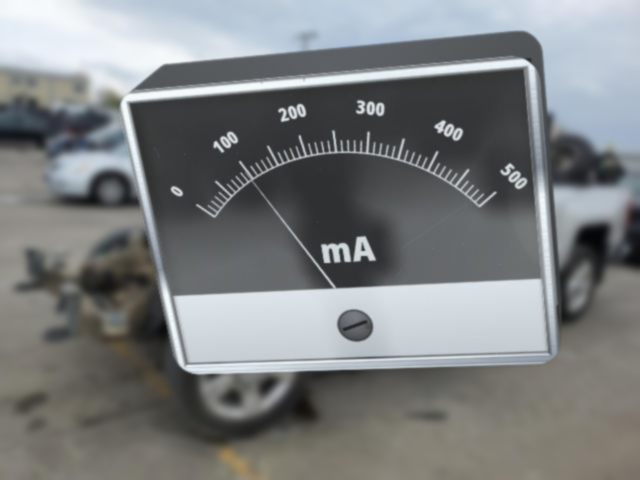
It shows 100; mA
